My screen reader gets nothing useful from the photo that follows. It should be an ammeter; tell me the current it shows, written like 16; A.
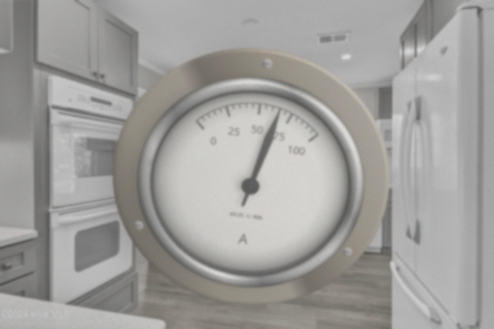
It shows 65; A
